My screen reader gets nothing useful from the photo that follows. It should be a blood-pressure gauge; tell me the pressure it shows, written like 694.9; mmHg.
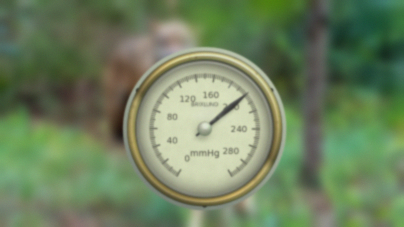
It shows 200; mmHg
